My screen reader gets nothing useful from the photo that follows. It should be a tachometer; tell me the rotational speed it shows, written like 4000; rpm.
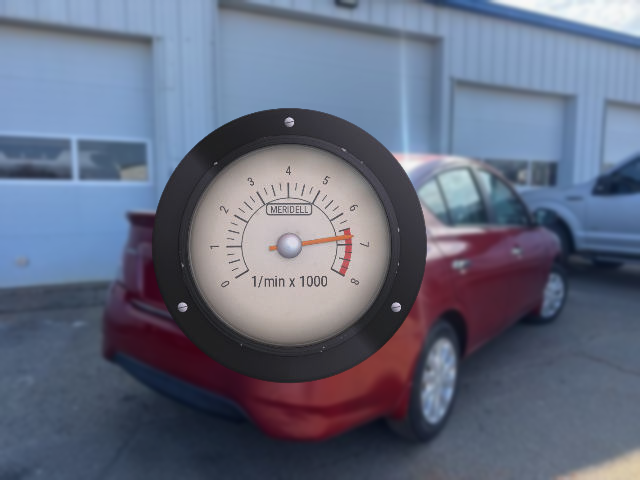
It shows 6750; rpm
